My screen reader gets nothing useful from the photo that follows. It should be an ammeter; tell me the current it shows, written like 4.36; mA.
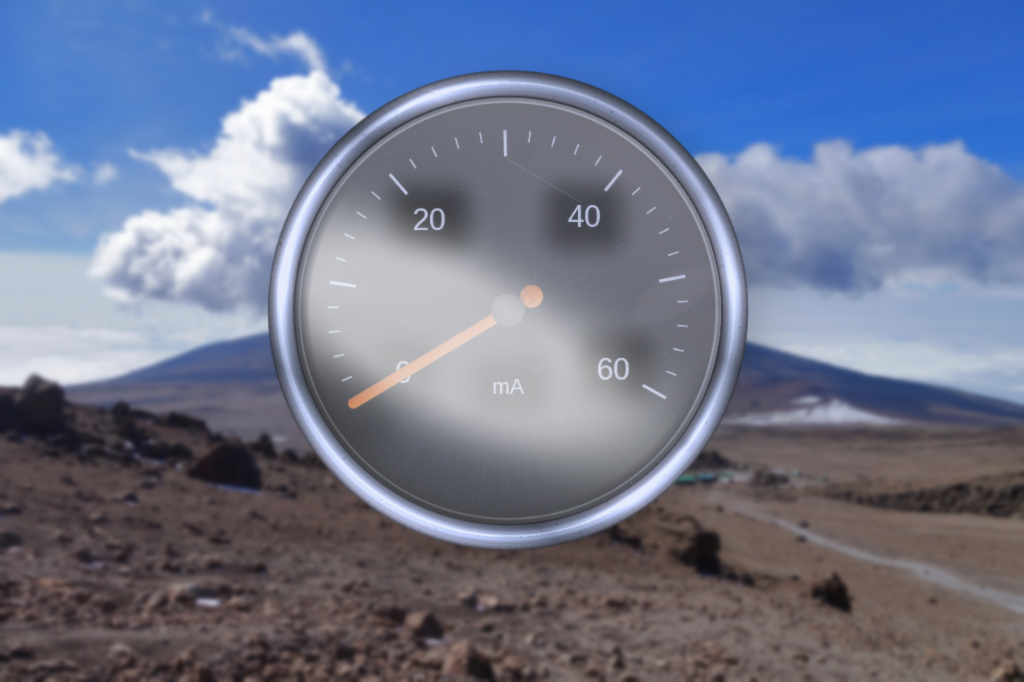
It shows 0; mA
